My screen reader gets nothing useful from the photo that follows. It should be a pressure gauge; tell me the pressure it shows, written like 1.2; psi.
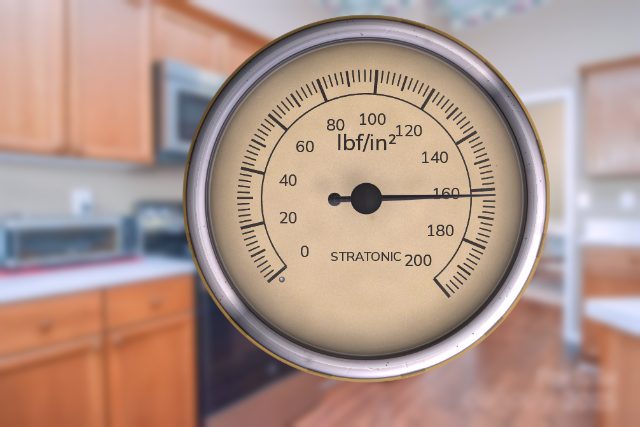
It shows 162; psi
